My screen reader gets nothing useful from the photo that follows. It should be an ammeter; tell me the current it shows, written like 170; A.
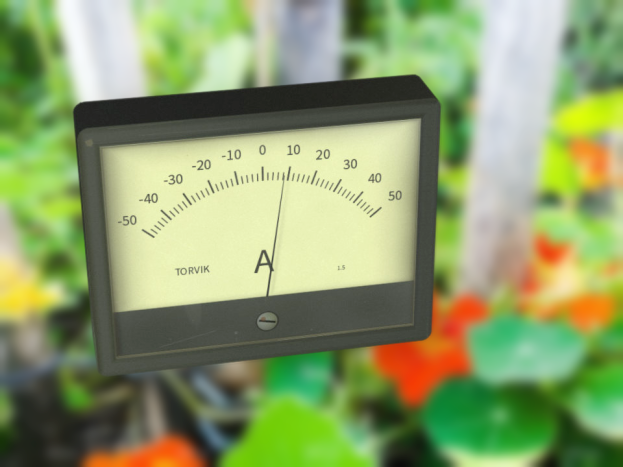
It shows 8; A
